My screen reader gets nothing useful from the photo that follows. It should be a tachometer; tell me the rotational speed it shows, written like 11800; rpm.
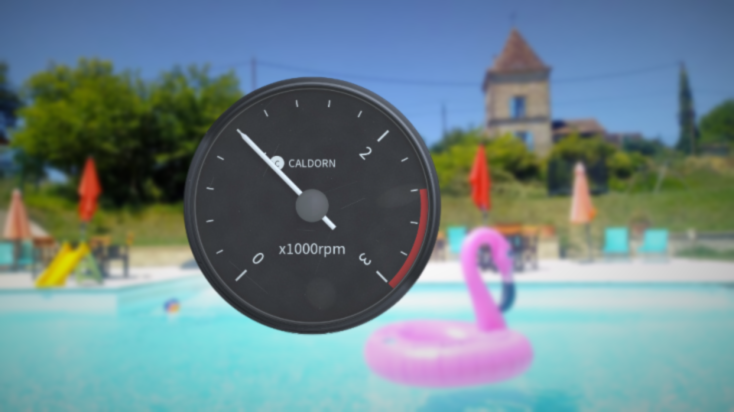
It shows 1000; rpm
